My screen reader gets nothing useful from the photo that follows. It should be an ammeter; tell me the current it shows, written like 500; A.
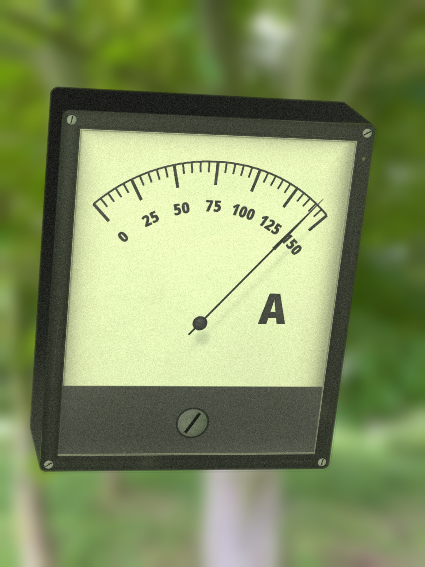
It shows 140; A
